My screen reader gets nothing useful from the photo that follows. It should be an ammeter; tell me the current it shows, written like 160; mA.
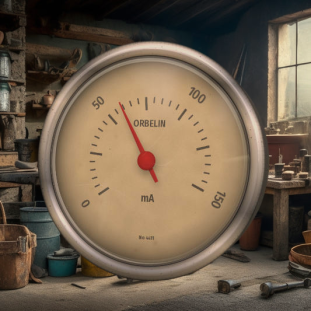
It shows 60; mA
